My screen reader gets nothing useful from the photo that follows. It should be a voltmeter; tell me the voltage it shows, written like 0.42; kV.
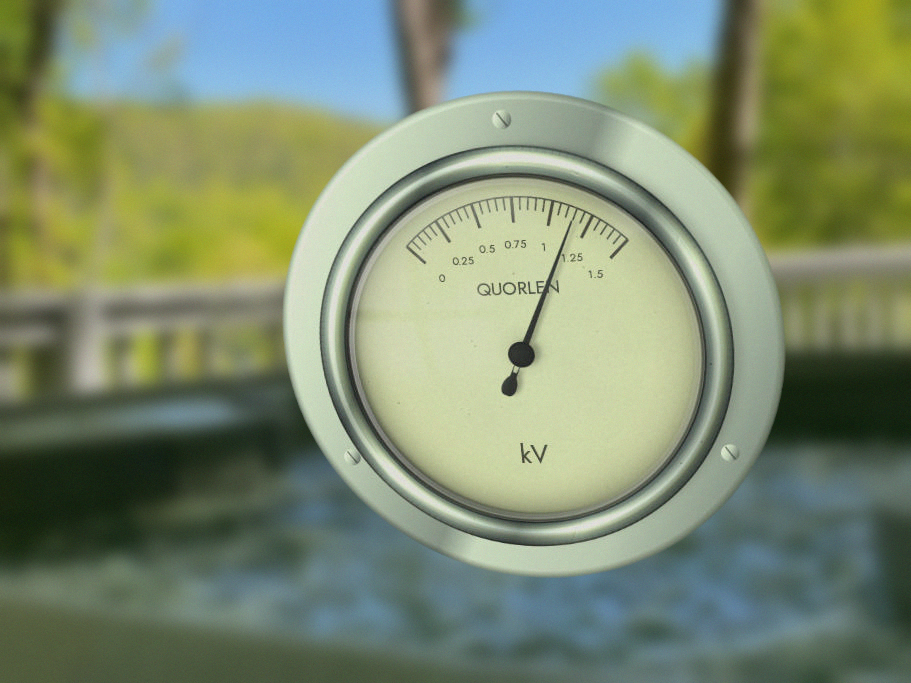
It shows 1.15; kV
